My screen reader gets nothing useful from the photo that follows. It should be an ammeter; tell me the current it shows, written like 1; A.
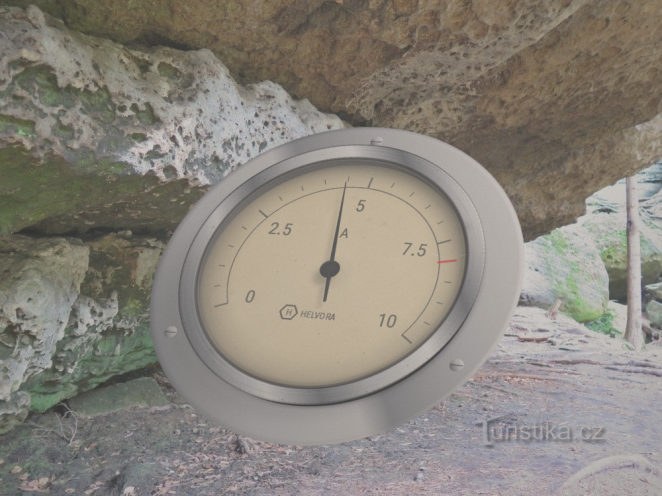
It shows 4.5; A
